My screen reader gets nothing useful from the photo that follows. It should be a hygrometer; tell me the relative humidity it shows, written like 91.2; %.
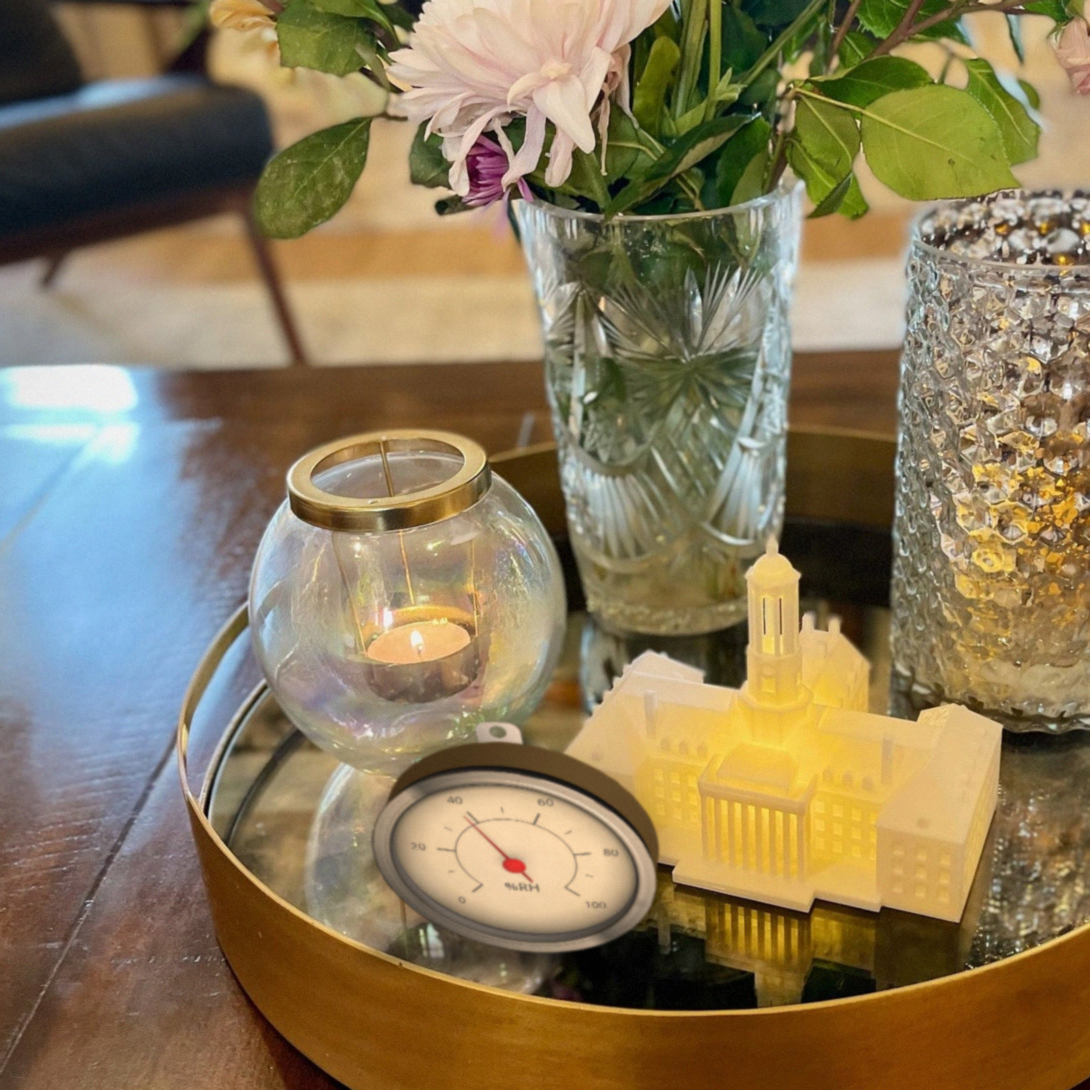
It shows 40; %
